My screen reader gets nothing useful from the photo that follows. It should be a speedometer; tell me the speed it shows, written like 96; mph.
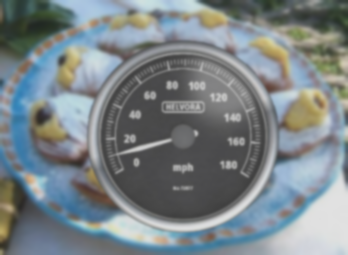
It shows 10; mph
